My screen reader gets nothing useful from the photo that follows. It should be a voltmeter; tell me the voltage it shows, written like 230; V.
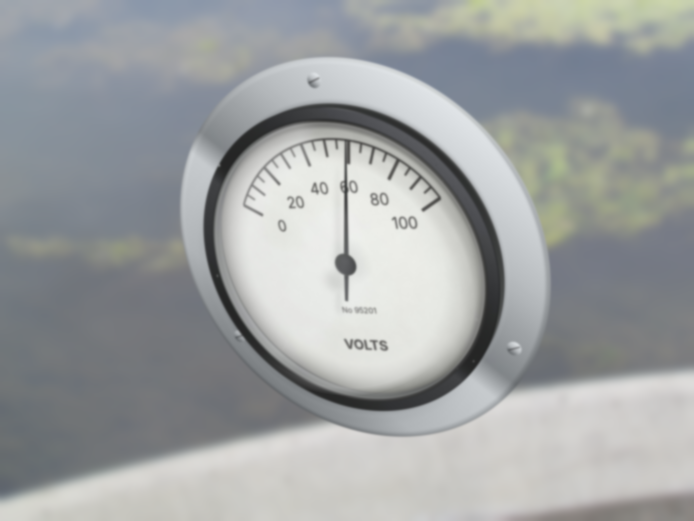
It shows 60; V
